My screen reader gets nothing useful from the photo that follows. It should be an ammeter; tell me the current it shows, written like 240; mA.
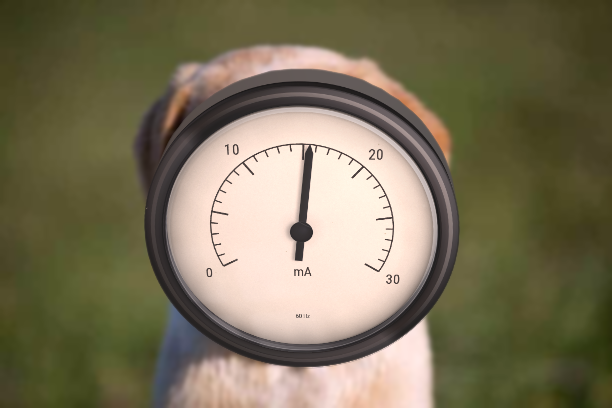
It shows 15.5; mA
